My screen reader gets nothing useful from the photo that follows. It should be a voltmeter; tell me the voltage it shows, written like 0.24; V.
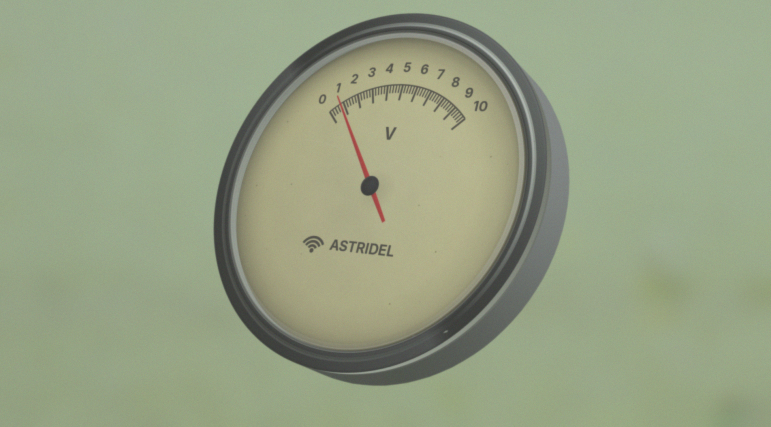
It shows 1; V
